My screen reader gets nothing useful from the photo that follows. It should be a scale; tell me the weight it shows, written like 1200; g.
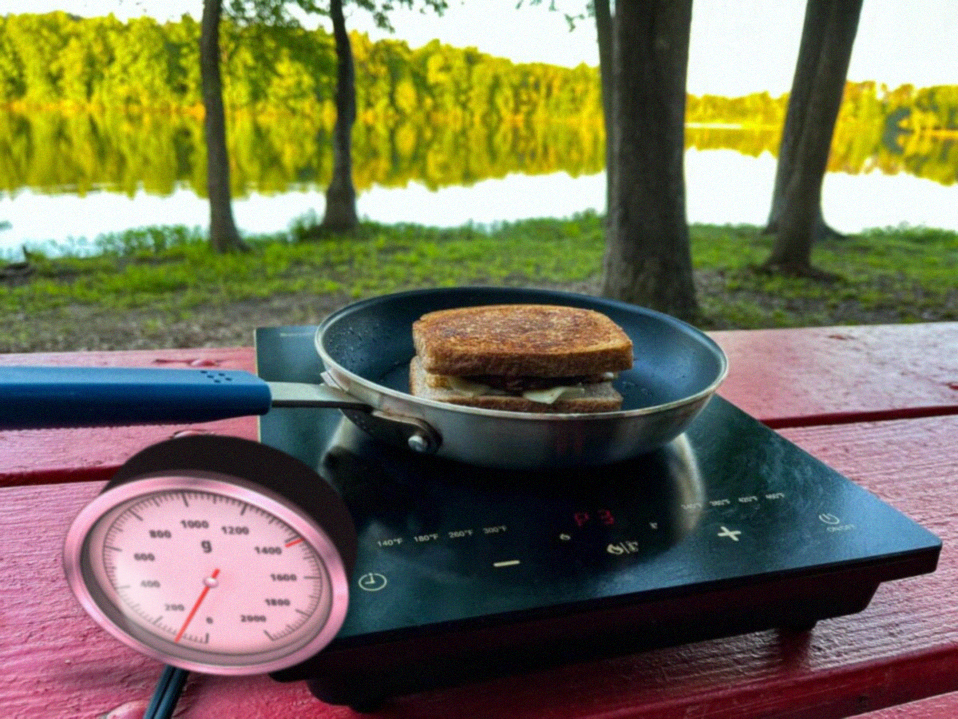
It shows 100; g
